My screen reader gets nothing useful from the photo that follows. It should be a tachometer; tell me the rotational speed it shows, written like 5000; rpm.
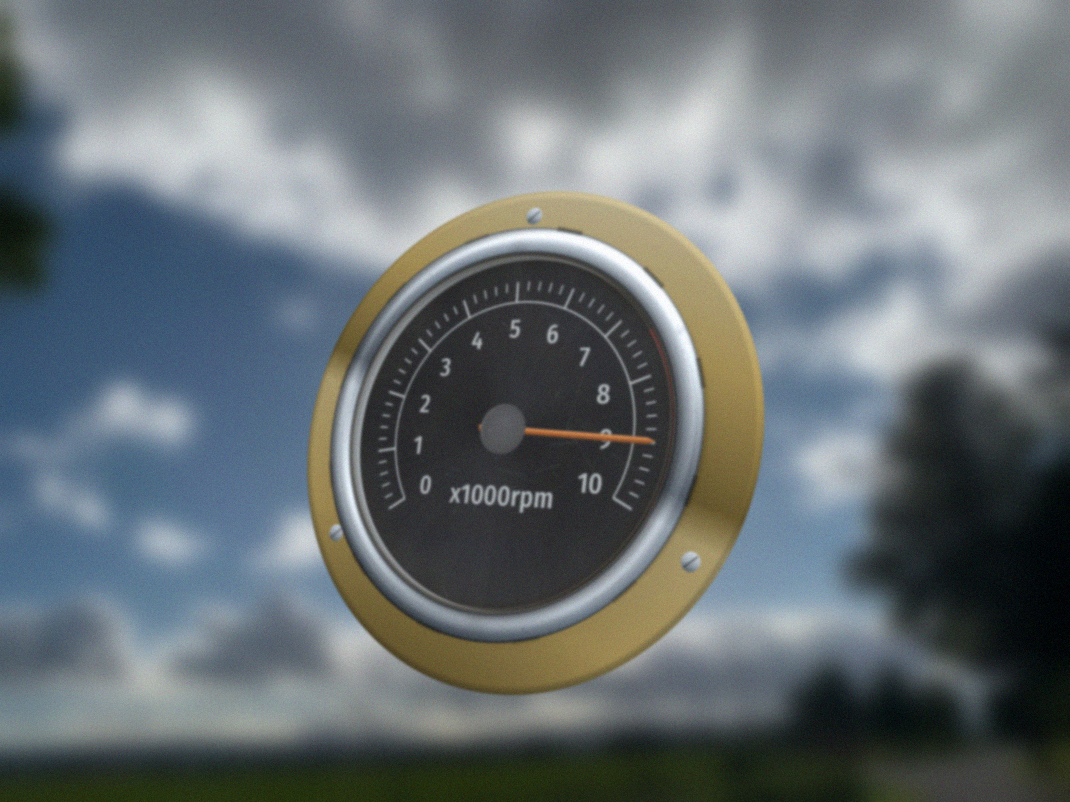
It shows 9000; rpm
